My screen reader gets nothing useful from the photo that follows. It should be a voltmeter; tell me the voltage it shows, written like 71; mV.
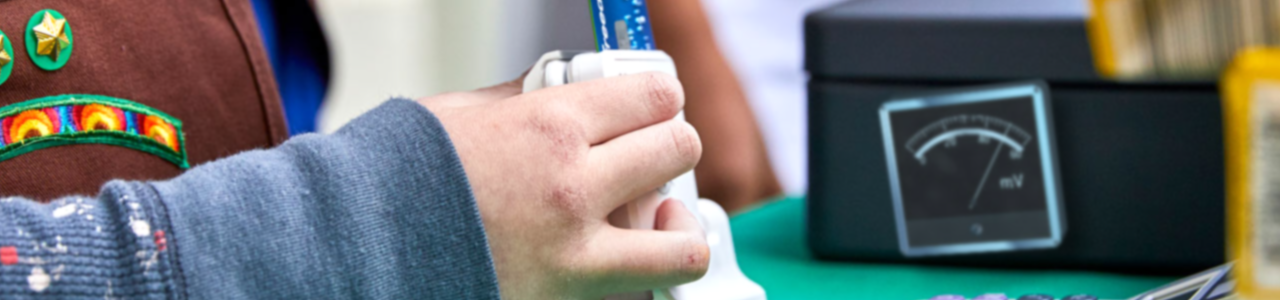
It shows 50; mV
